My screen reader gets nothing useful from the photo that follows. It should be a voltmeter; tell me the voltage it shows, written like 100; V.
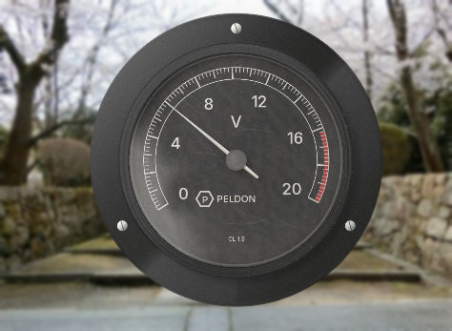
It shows 6; V
